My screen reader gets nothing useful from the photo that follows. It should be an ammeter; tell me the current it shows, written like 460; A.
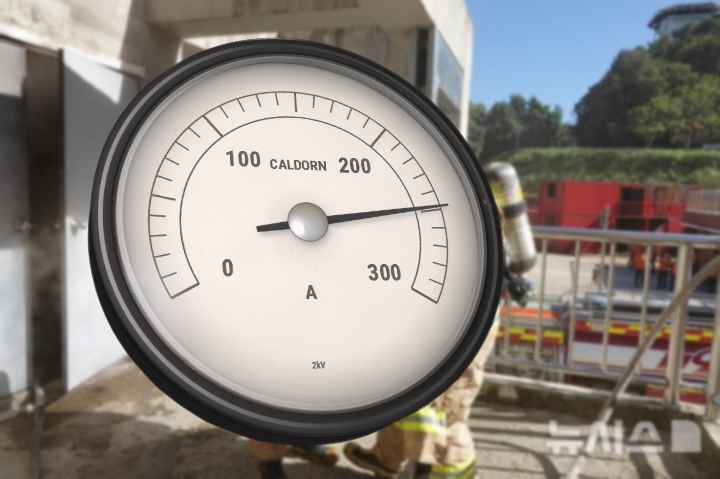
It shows 250; A
